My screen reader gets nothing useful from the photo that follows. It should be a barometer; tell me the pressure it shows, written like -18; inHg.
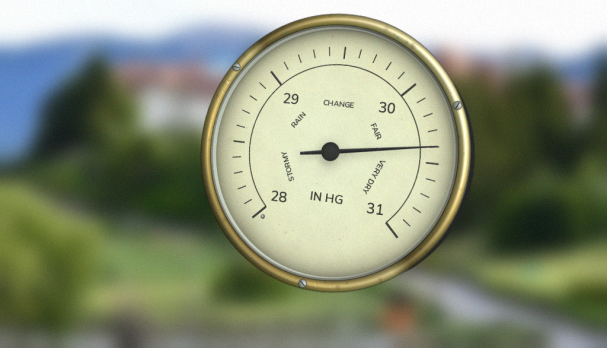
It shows 30.4; inHg
